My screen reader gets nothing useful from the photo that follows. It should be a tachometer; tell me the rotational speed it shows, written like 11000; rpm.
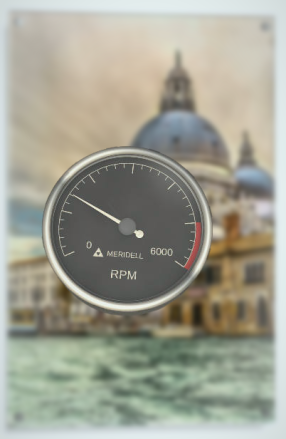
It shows 1400; rpm
